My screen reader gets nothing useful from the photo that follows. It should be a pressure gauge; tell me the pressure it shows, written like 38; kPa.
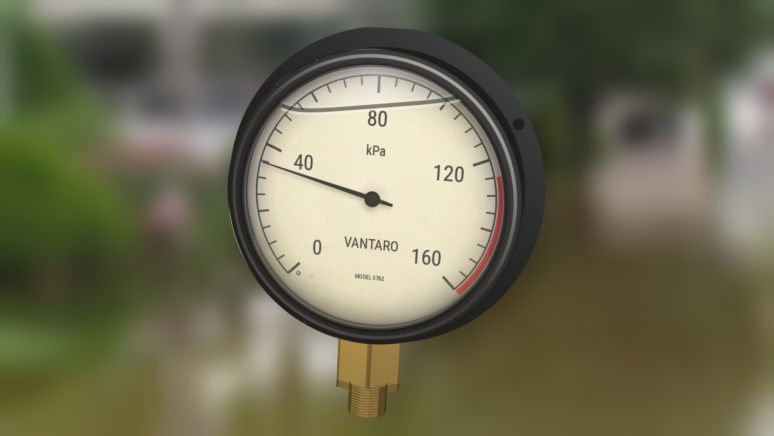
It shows 35; kPa
